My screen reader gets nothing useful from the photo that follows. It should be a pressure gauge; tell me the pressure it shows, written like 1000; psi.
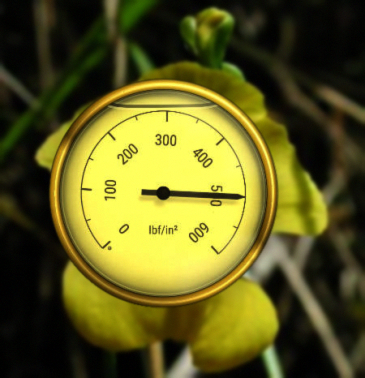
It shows 500; psi
